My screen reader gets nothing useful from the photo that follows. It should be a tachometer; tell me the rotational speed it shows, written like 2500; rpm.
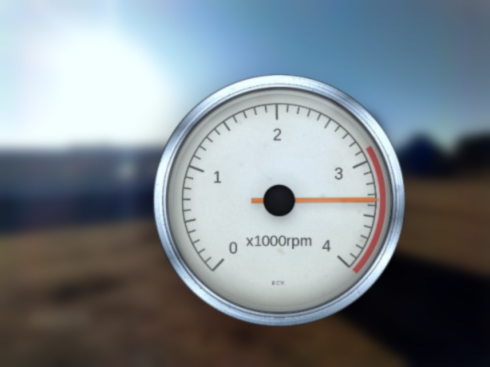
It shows 3350; rpm
